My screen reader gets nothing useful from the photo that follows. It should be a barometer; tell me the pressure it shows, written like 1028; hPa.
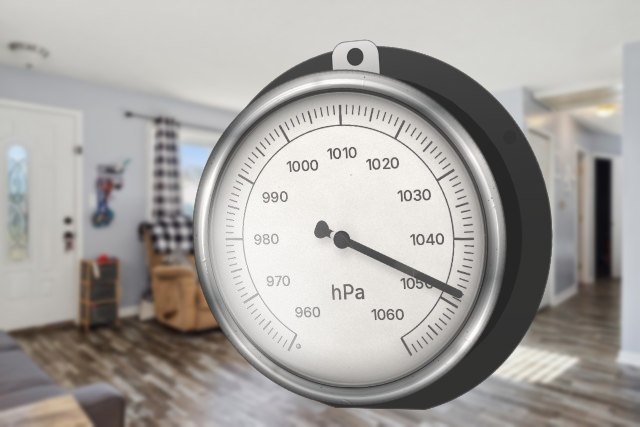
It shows 1048; hPa
